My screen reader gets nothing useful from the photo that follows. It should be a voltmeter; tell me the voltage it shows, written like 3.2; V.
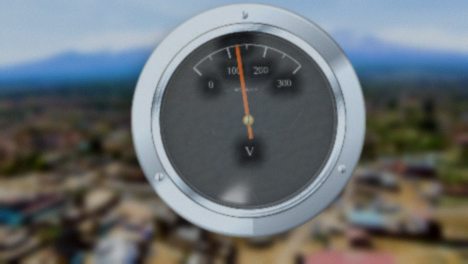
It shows 125; V
